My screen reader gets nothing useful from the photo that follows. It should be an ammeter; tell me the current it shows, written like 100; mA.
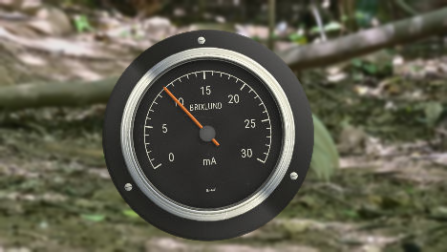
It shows 10; mA
